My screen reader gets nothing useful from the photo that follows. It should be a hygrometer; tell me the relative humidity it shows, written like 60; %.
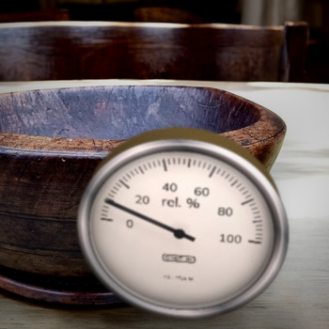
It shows 10; %
